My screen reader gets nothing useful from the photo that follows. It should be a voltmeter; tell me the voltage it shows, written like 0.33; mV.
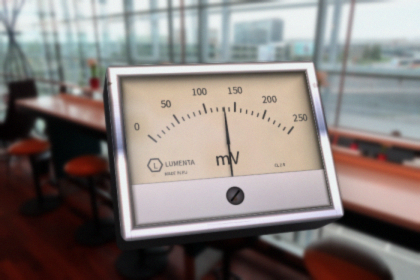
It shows 130; mV
